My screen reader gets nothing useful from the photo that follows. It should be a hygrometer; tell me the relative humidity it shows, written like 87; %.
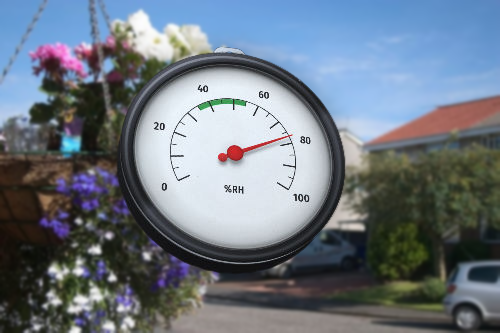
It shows 77.5; %
